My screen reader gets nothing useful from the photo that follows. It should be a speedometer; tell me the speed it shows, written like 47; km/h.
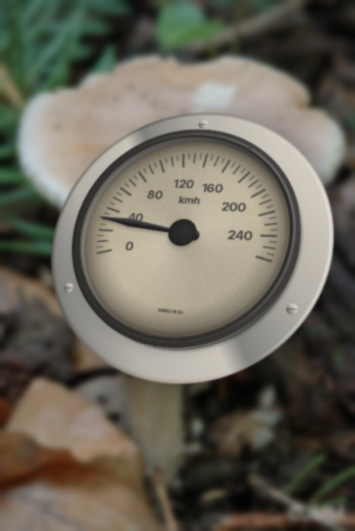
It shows 30; km/h
